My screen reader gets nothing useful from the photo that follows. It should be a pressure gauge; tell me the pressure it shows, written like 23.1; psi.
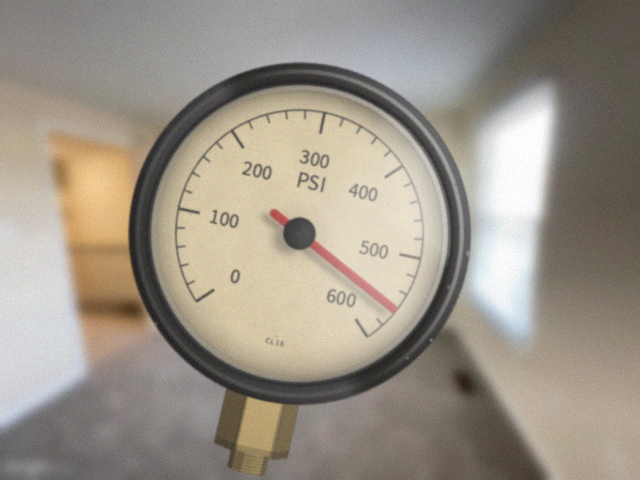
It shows 560; psi
